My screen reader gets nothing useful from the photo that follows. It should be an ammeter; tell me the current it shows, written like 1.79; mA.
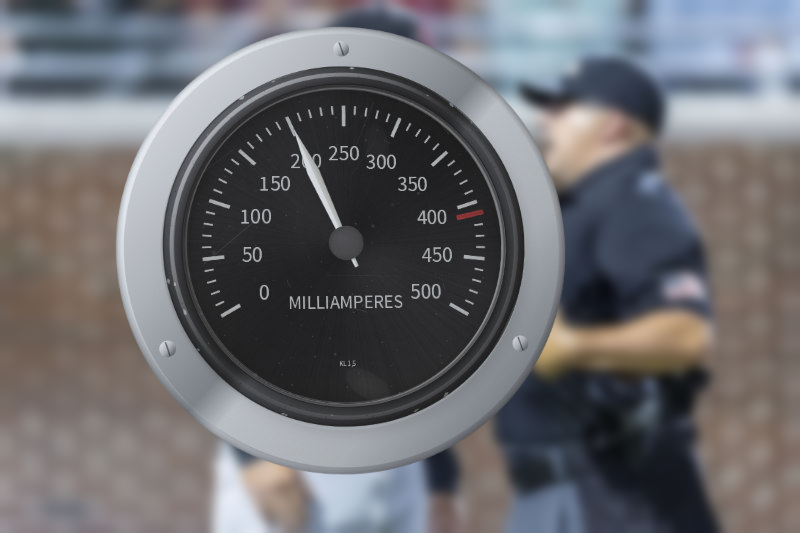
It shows 200; mA
